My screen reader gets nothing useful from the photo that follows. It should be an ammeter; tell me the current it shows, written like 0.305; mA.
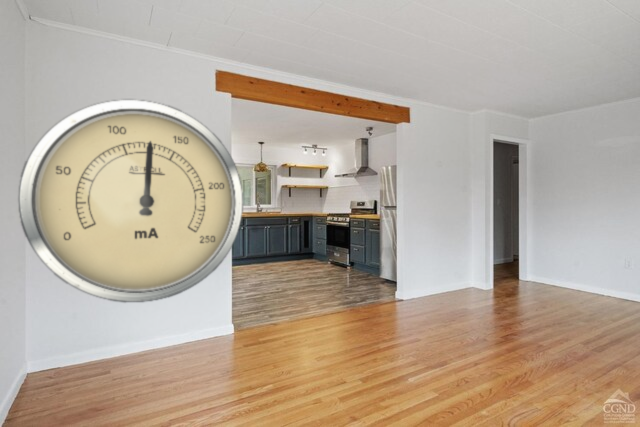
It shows 125; mA
